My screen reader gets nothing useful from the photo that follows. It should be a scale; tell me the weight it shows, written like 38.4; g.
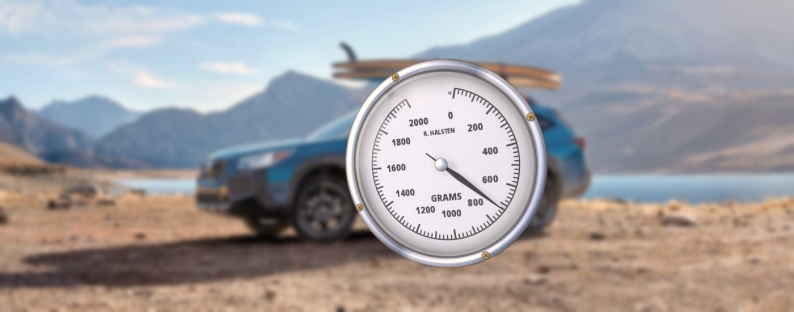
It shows 720; g
